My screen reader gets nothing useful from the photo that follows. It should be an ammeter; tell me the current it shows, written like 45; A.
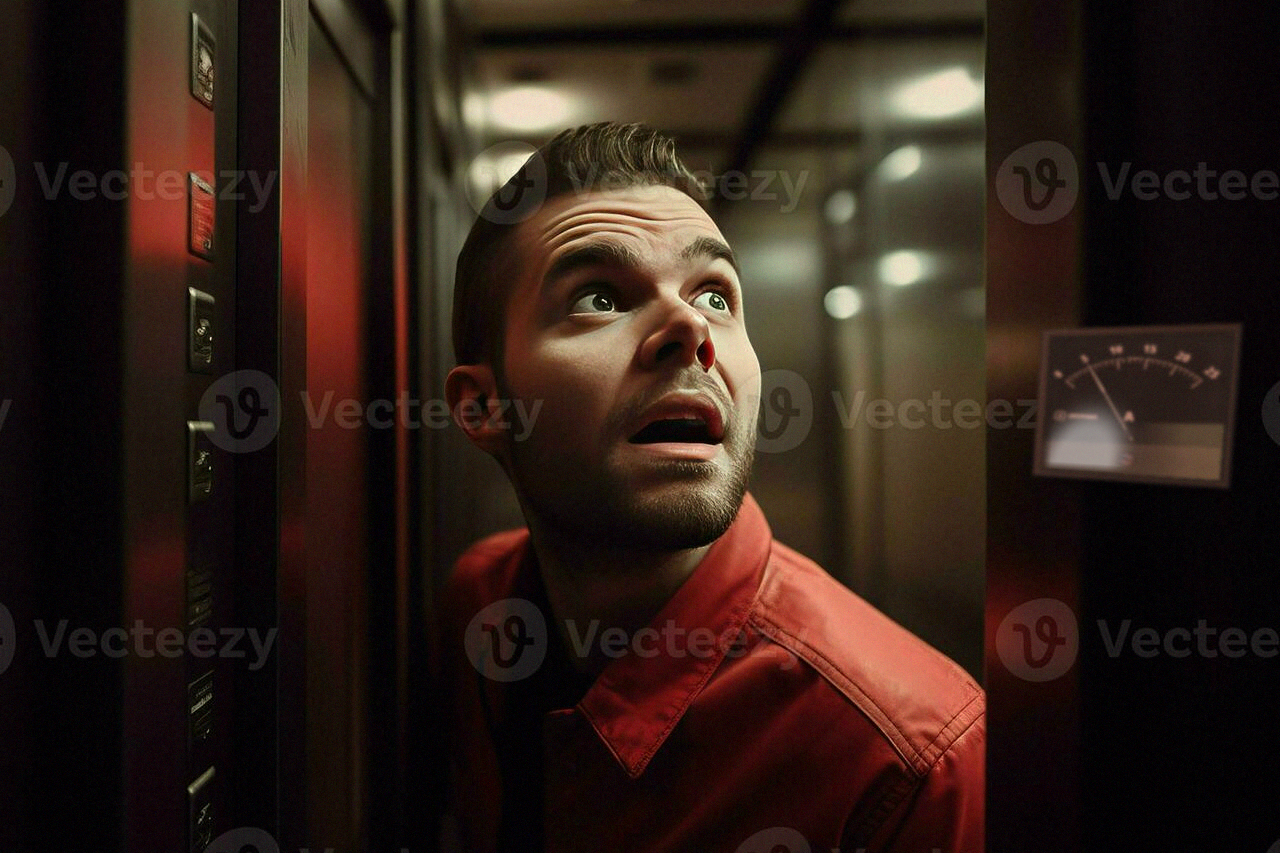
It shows 5; A
